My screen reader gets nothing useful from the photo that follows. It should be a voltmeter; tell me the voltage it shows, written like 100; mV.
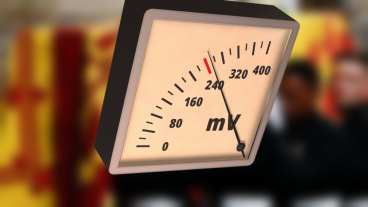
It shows 250; mV
